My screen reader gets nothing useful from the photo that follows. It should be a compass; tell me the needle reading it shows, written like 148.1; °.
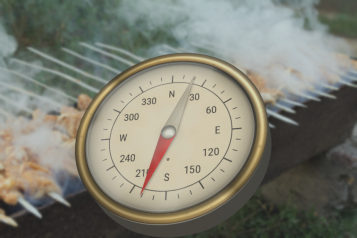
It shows 200; °
